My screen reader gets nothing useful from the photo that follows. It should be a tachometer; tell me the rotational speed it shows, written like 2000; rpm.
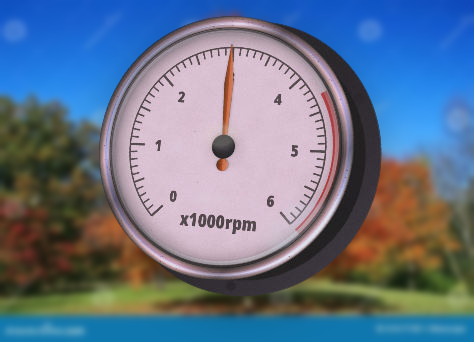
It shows 3000; rpm
